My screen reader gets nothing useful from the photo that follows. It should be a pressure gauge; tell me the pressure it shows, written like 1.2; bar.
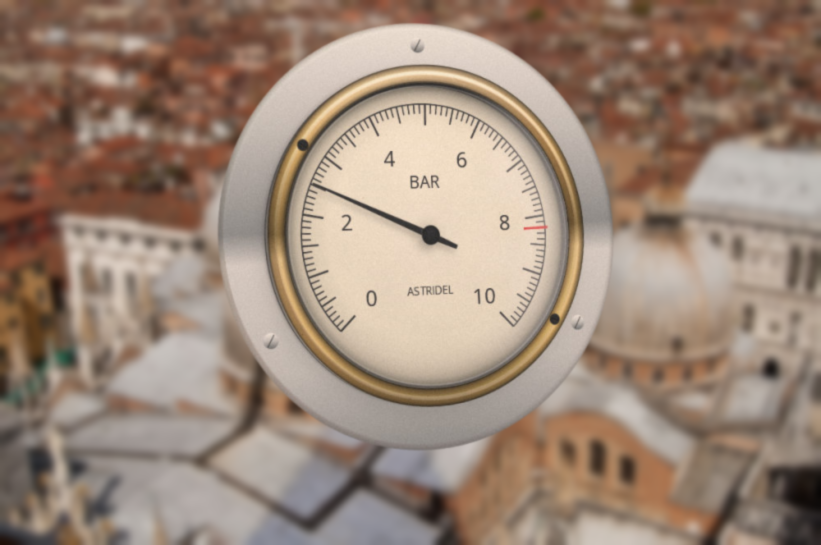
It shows 2.5; bar
